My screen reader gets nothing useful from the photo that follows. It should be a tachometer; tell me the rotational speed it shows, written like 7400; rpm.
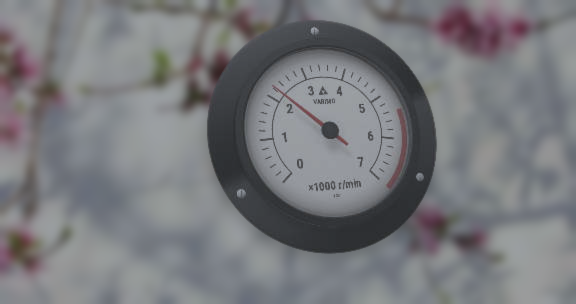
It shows 2200; rpm
